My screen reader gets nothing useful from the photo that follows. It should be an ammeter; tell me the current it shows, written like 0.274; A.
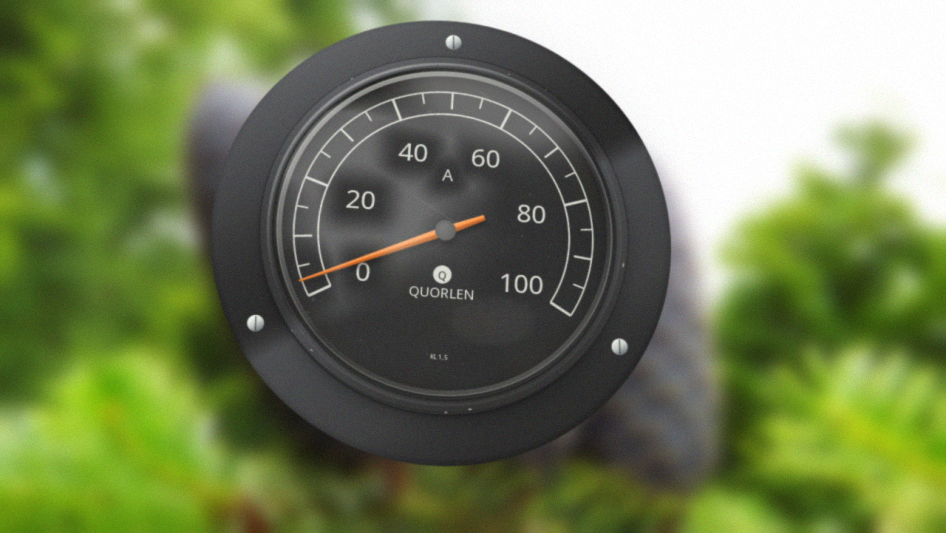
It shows 2.5; A
